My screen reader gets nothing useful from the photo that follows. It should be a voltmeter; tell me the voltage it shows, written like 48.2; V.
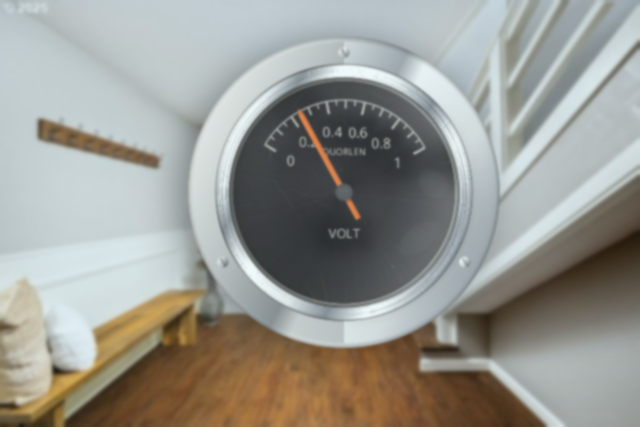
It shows 0.25; V
